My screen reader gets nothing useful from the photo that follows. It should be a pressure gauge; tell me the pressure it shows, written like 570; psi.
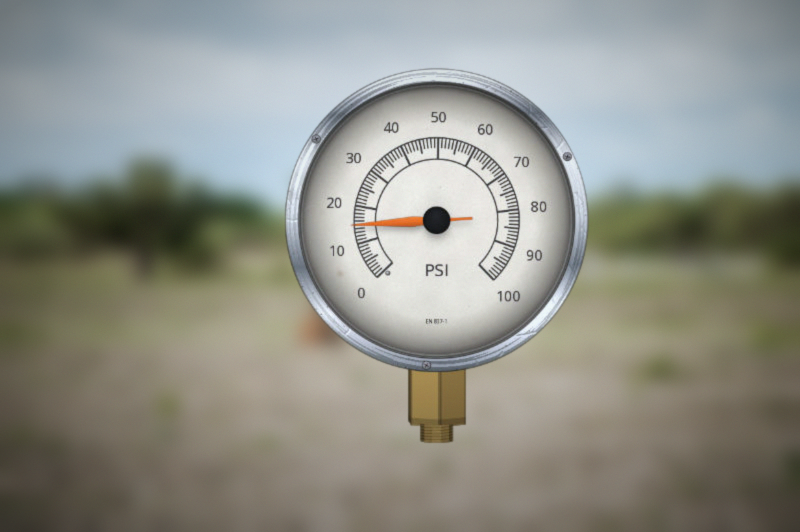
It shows 15; psi
